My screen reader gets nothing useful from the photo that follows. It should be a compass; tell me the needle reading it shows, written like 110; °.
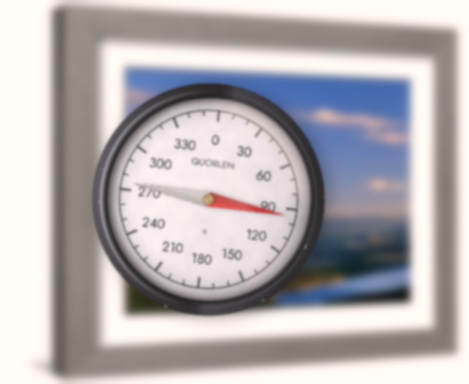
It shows 95; °
